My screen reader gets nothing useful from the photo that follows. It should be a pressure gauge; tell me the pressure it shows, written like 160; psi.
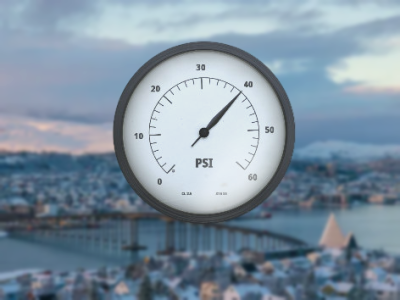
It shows 40; psi
